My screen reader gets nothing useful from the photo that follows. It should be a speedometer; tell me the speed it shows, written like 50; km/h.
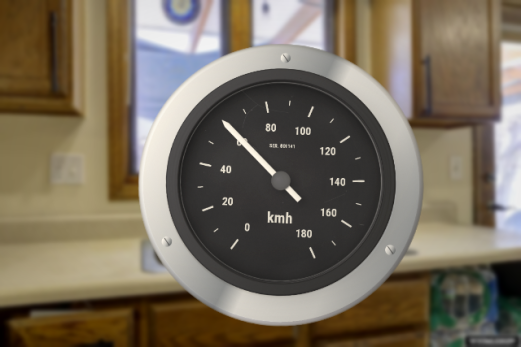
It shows 60; km/h
